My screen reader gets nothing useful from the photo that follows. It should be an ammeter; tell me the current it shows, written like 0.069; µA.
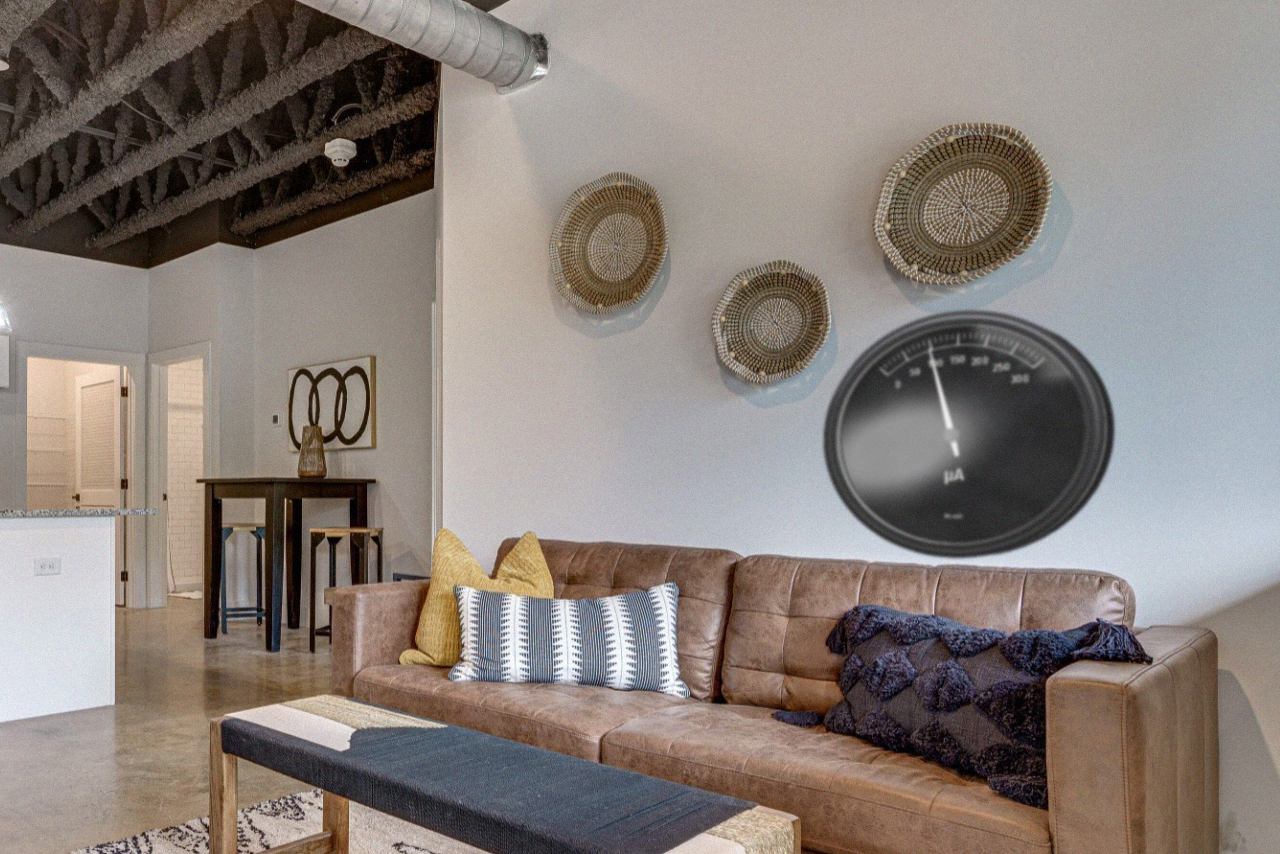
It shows 100; µA
